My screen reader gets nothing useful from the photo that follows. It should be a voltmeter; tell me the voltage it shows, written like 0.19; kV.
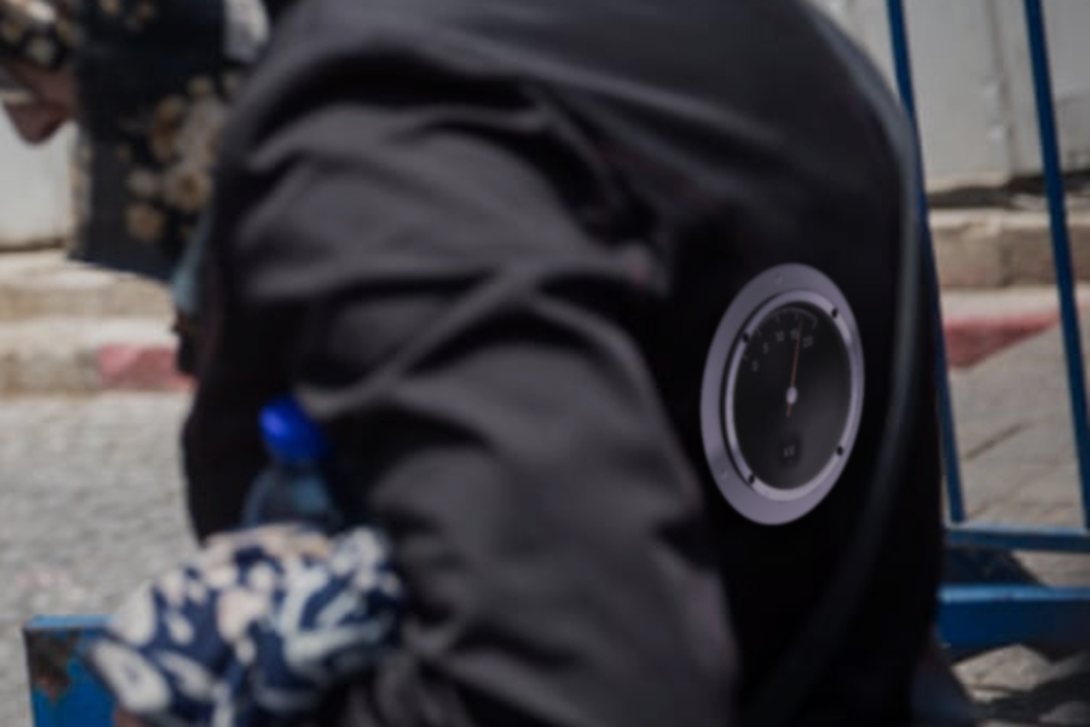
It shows 15; kV
